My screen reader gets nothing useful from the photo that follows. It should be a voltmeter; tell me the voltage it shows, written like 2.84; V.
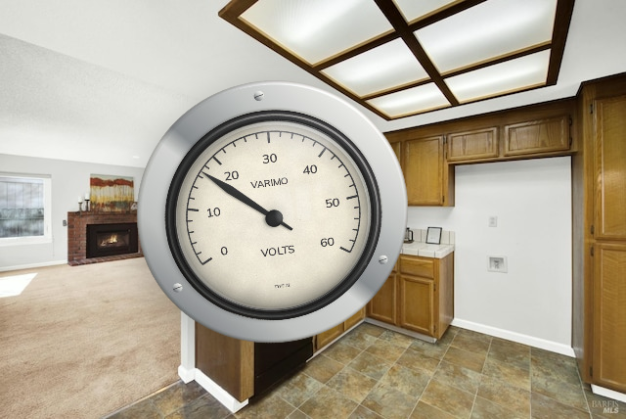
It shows 17; V
